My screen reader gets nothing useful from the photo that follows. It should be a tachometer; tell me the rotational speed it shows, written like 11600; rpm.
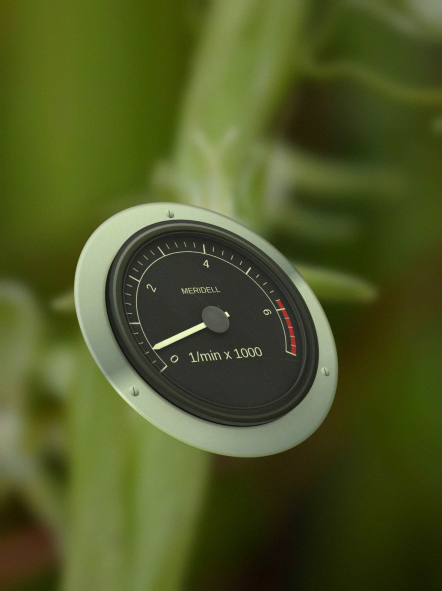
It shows 400; rpm
